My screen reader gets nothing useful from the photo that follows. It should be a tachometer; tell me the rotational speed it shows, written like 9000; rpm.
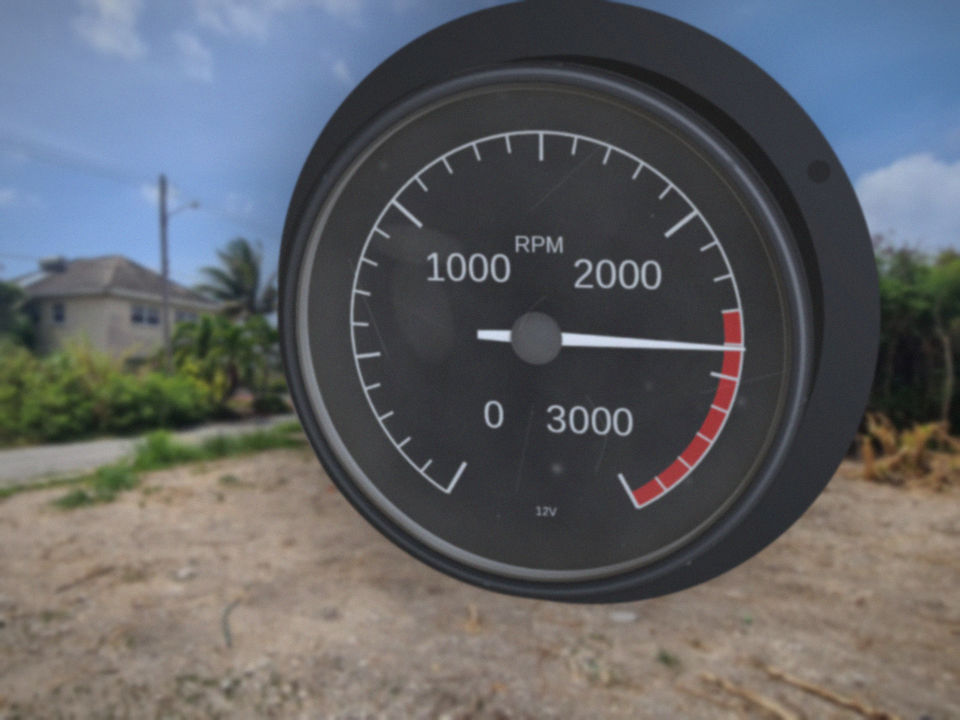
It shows 2400; rpm
